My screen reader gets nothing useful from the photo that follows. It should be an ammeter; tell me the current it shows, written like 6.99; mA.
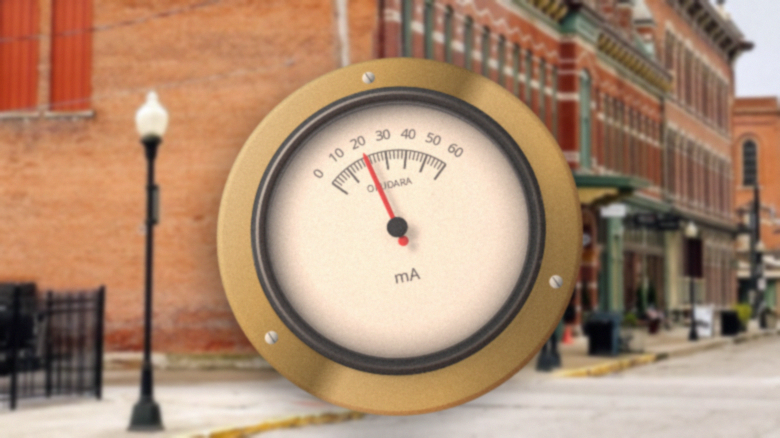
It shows 20; mA
